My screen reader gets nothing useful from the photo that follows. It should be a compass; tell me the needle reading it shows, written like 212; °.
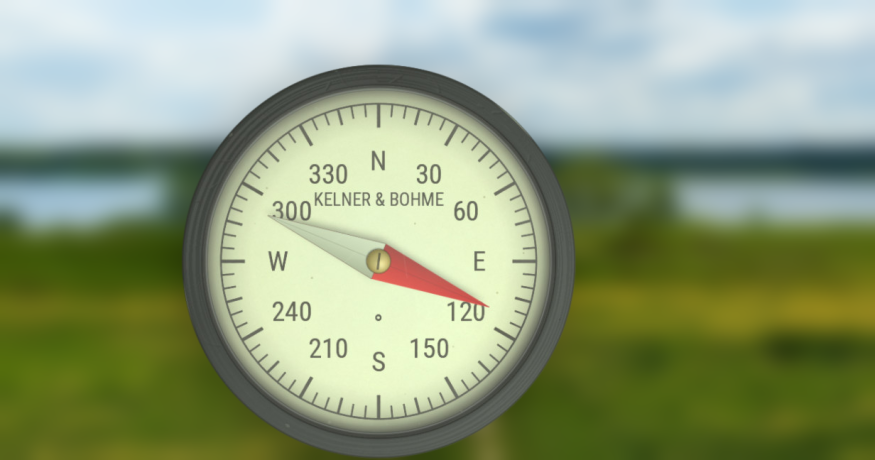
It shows 112.5; °
